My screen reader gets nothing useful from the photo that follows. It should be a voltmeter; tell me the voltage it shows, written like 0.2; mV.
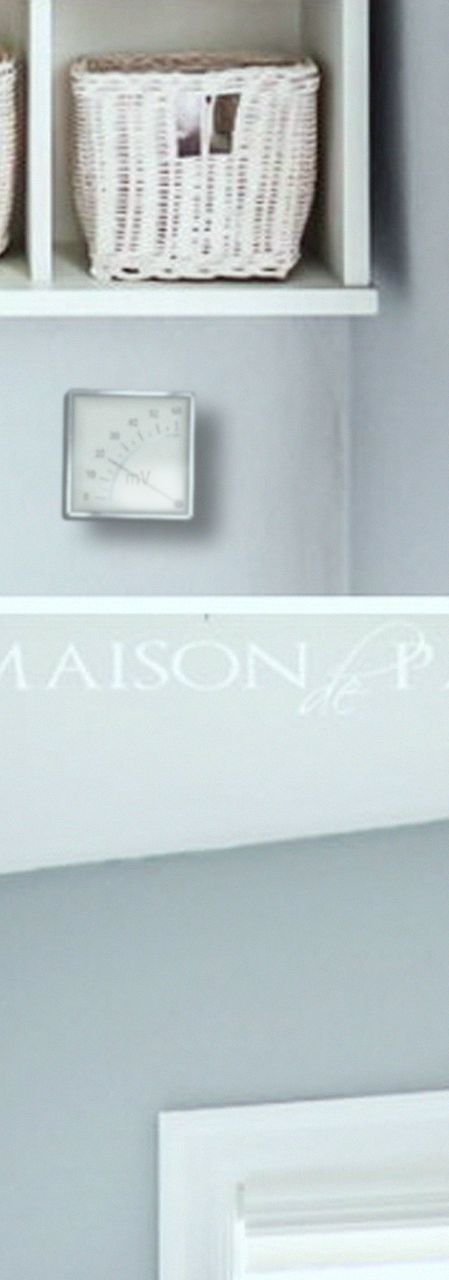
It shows 20; mV
